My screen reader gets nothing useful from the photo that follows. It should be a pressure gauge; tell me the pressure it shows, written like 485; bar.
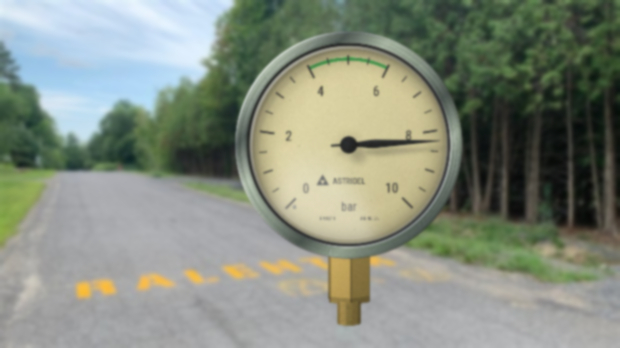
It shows 8.25; bar
